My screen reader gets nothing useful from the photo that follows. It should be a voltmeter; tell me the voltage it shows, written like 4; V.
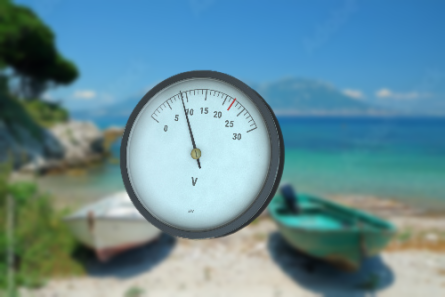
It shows 9; V
